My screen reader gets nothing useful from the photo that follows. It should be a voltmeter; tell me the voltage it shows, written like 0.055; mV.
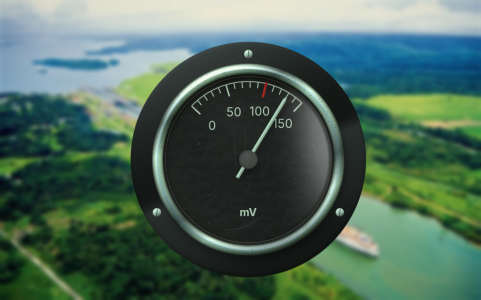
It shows 130; mV
